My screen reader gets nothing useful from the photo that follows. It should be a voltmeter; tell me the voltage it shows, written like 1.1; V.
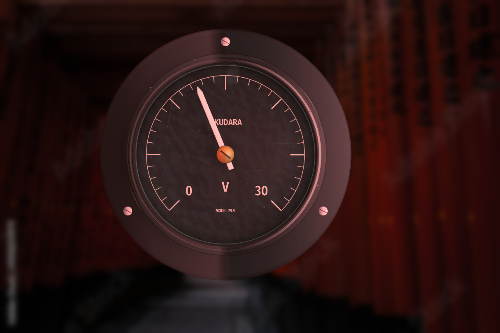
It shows 12.5; V
